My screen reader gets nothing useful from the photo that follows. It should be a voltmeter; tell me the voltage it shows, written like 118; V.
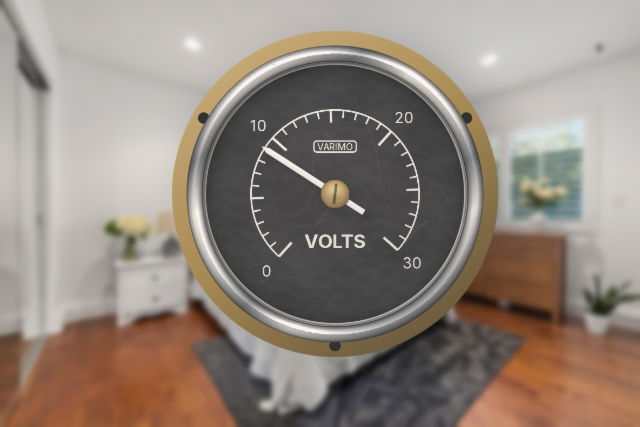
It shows 9; V
